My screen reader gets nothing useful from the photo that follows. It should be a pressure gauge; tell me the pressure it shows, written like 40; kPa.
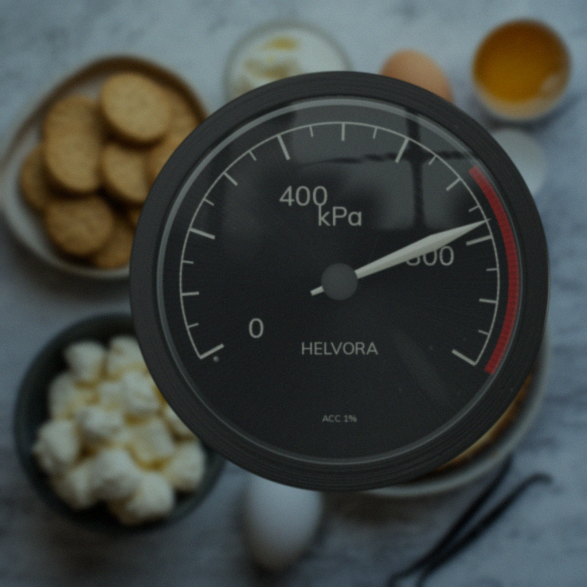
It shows 775; kPa
